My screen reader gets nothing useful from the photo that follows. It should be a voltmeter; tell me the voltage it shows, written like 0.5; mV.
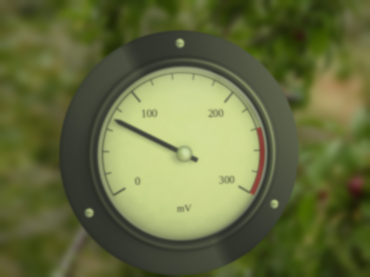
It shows 70; mV
